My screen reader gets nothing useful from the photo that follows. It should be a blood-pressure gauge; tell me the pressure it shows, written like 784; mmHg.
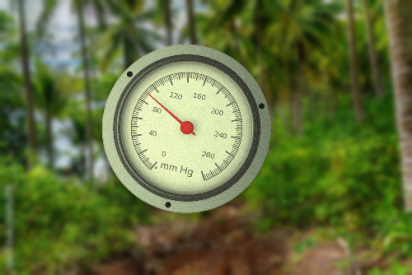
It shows 90; mmHg
